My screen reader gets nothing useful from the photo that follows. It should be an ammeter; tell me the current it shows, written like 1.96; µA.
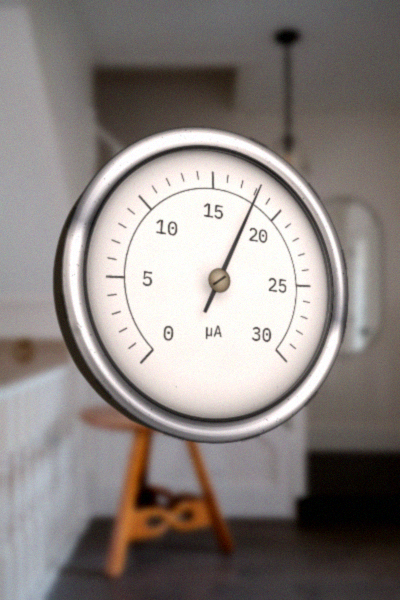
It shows 18; µA
